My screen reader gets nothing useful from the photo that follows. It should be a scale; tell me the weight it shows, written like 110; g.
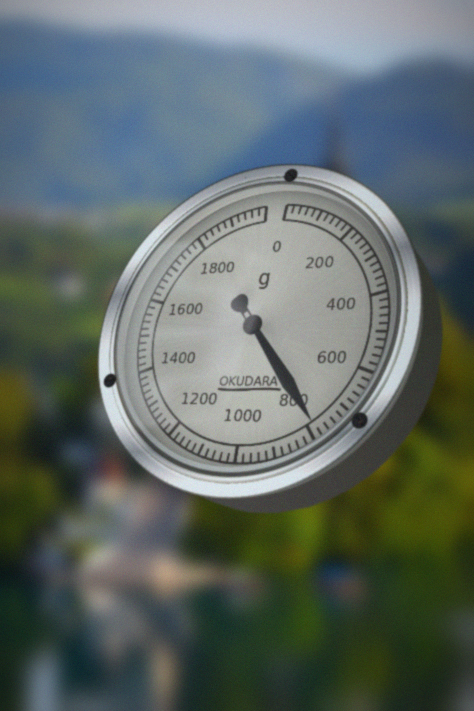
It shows 780; g
